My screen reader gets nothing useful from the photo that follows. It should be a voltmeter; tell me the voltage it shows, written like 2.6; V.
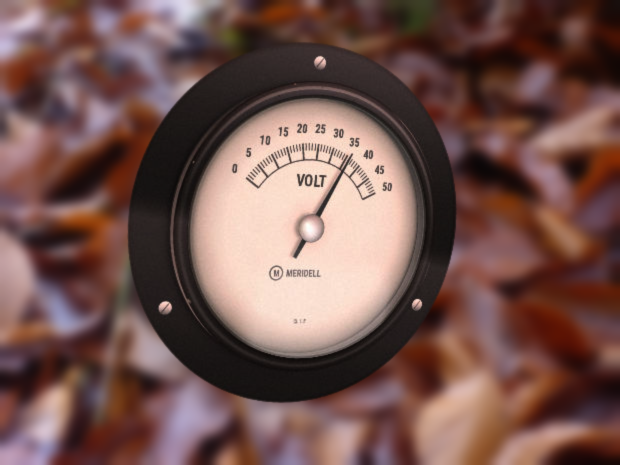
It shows 35; V
